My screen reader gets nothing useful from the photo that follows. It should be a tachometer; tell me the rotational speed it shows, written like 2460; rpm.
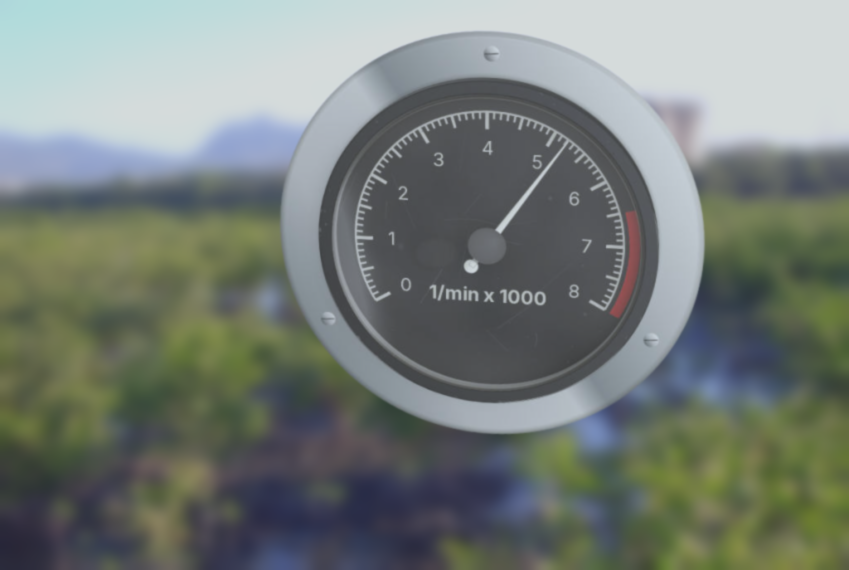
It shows 5200; rpm
